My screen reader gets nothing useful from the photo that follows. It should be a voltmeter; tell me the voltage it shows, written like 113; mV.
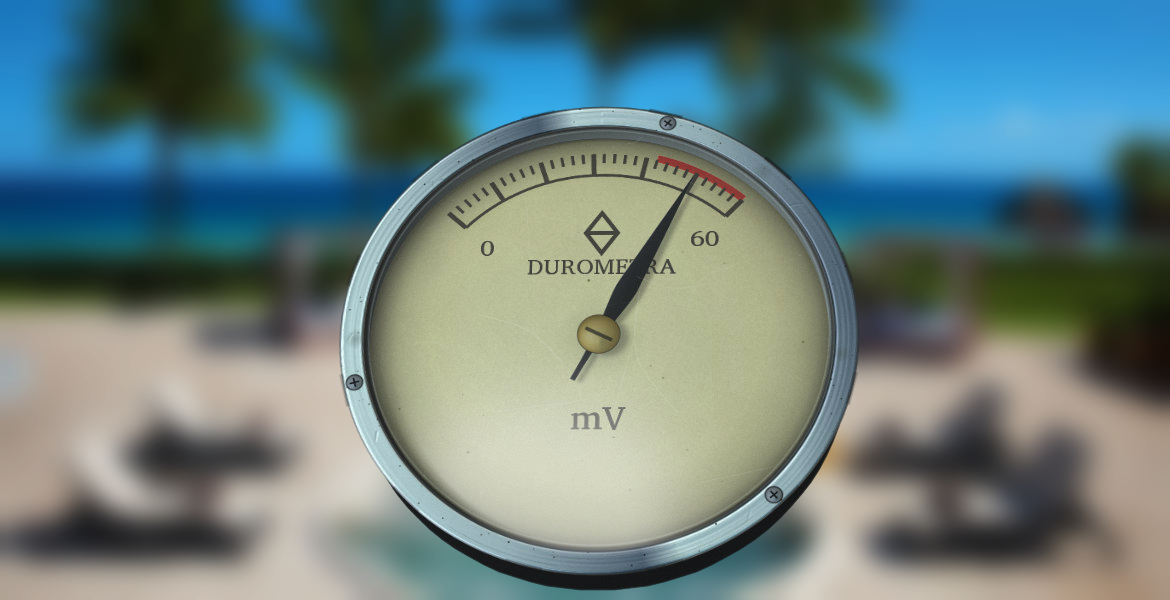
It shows 50; mV
